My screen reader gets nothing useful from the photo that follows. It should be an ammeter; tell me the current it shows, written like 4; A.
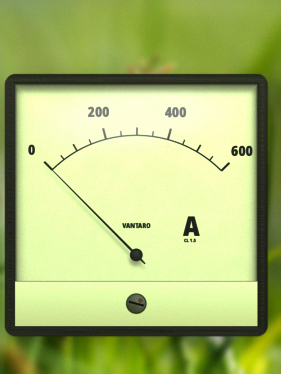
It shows 0; A
